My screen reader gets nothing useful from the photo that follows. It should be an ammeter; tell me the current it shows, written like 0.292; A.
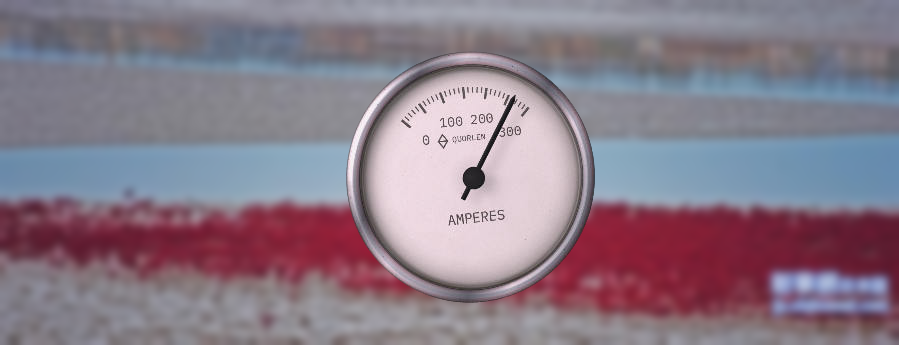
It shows 260; A
